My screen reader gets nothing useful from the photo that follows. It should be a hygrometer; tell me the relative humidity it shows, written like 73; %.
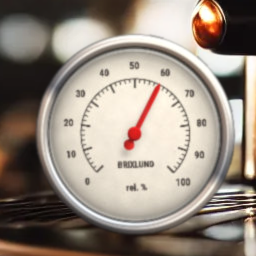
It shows 60; %
